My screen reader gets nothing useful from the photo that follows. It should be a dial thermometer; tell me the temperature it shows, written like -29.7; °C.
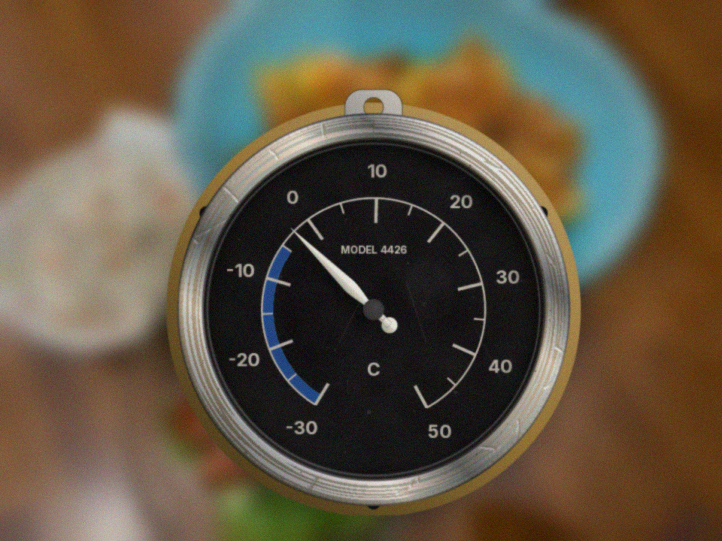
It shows -2.5; °C
